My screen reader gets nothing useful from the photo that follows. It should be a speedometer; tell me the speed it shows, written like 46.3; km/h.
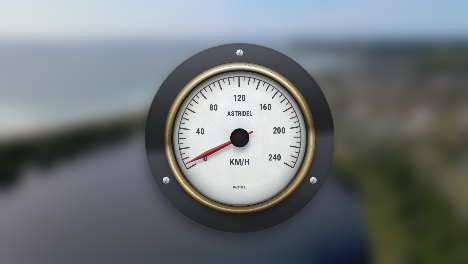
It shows 5; km/h
